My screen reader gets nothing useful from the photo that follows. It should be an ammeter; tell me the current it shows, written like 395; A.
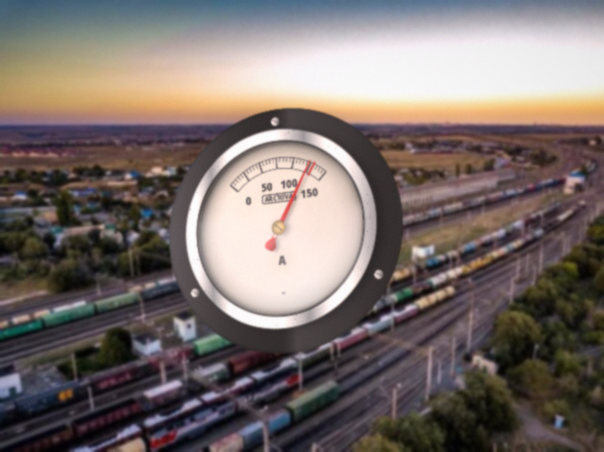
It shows 125; A
